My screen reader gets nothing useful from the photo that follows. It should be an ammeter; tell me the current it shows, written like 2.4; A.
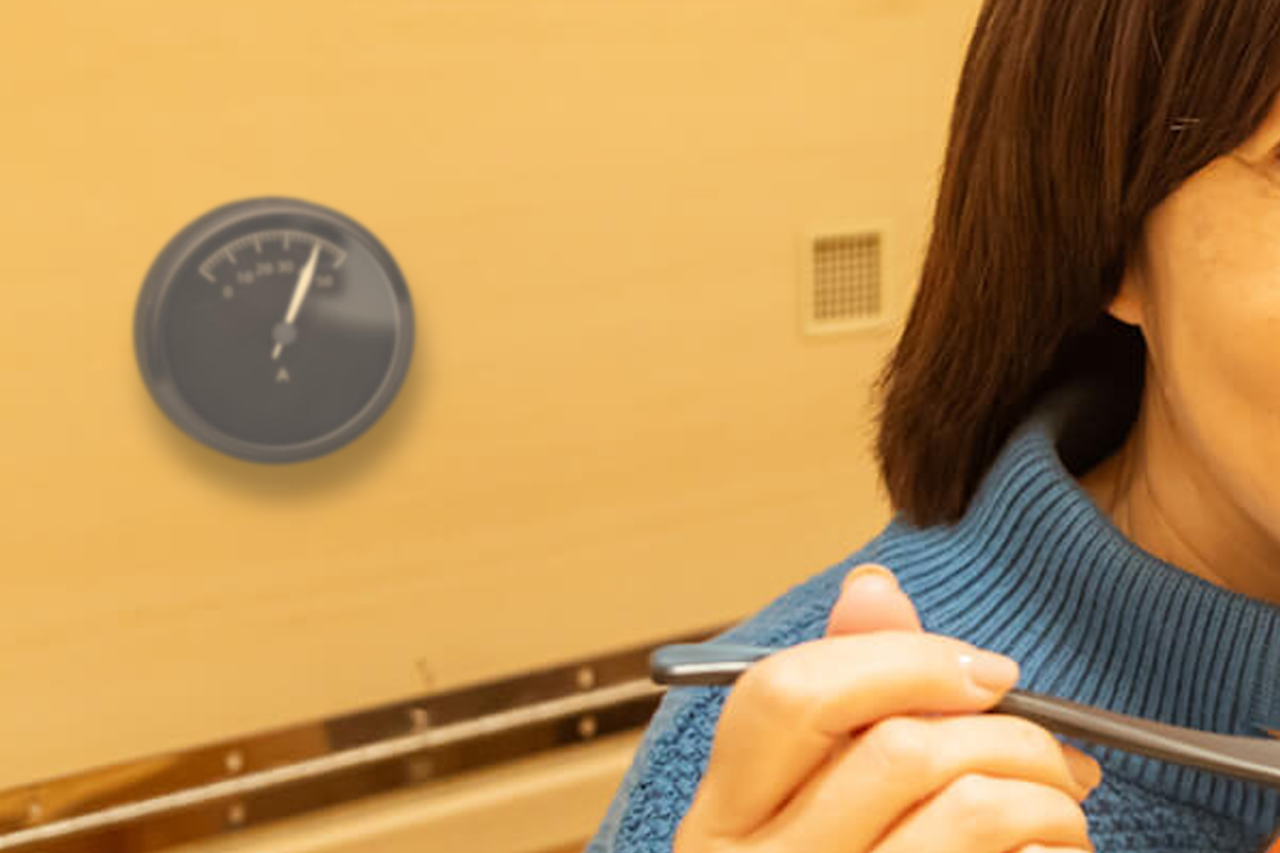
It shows 40; A
